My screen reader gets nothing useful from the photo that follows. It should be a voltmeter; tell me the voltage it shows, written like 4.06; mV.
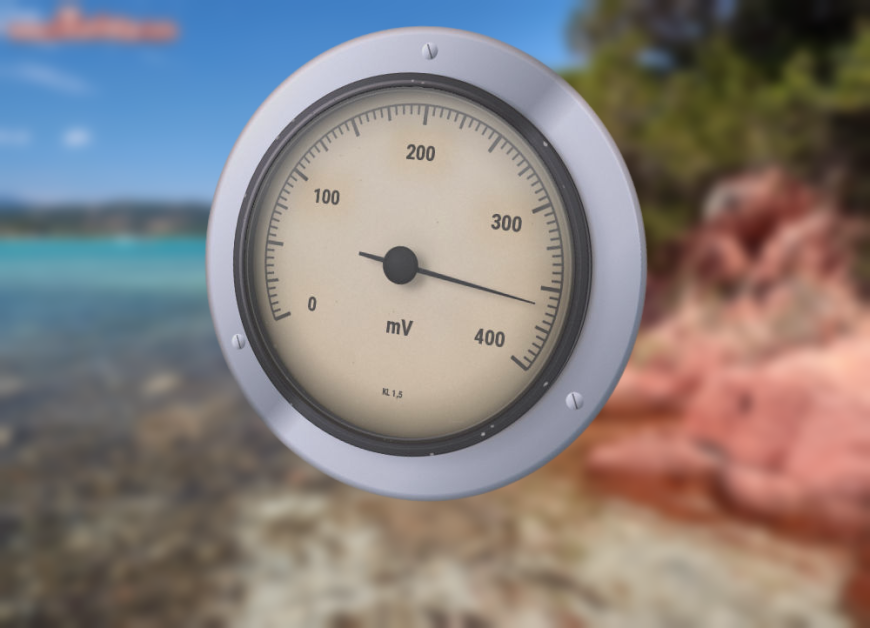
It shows 360; mV
